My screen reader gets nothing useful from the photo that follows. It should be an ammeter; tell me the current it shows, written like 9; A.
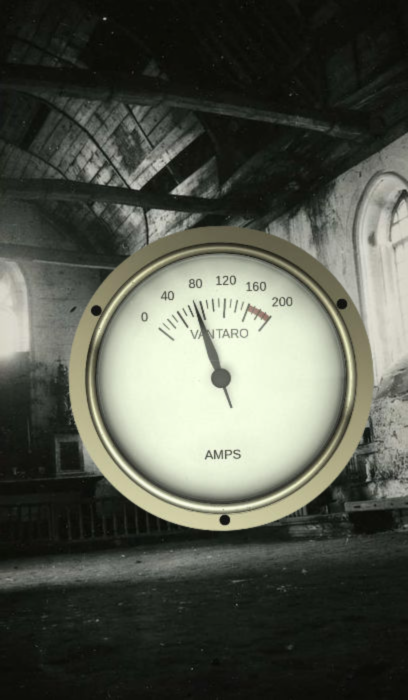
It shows 70; A
